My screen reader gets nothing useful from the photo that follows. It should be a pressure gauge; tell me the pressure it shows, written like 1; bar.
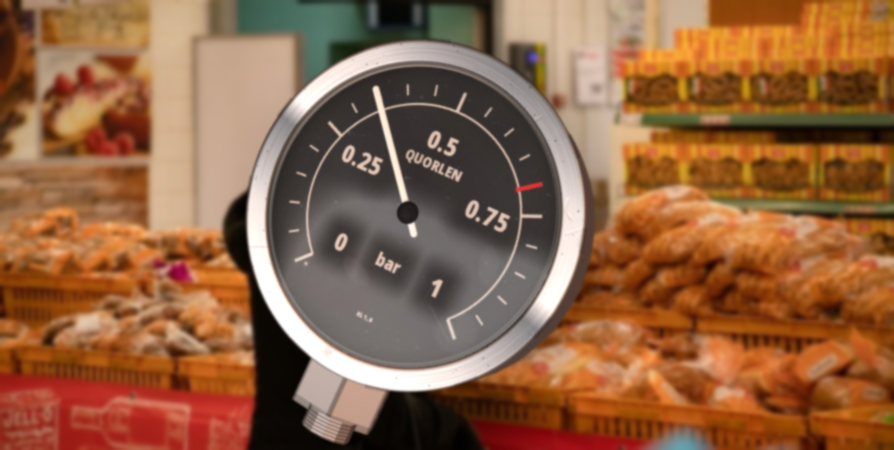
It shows 0.35; bar
